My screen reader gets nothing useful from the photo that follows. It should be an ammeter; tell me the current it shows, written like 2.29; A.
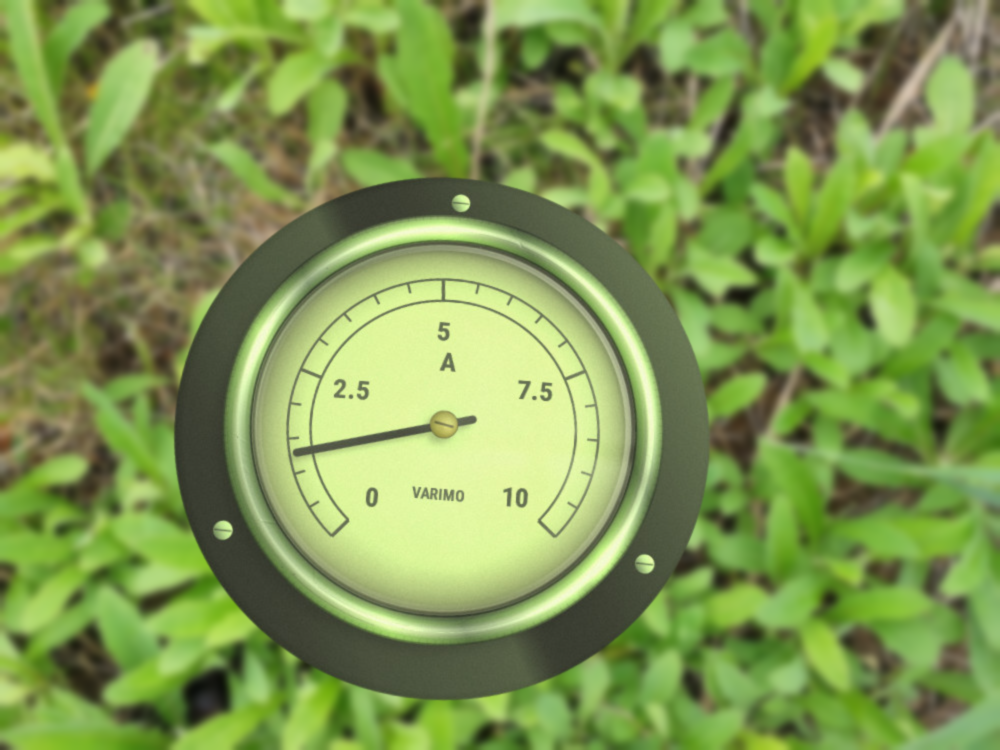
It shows 1.25; A
